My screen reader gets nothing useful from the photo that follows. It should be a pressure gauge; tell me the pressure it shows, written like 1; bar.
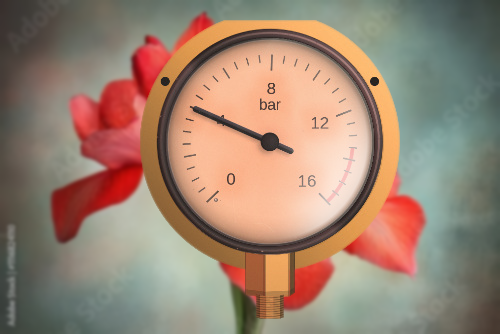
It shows 4; bar
